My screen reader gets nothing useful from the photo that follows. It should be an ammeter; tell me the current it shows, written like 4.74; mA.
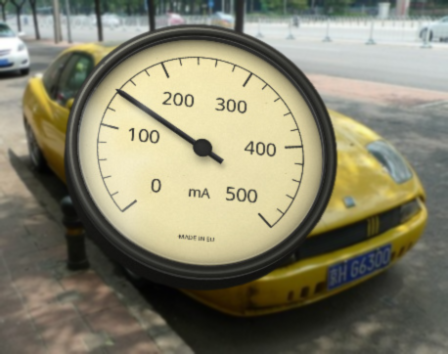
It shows 140; mA
